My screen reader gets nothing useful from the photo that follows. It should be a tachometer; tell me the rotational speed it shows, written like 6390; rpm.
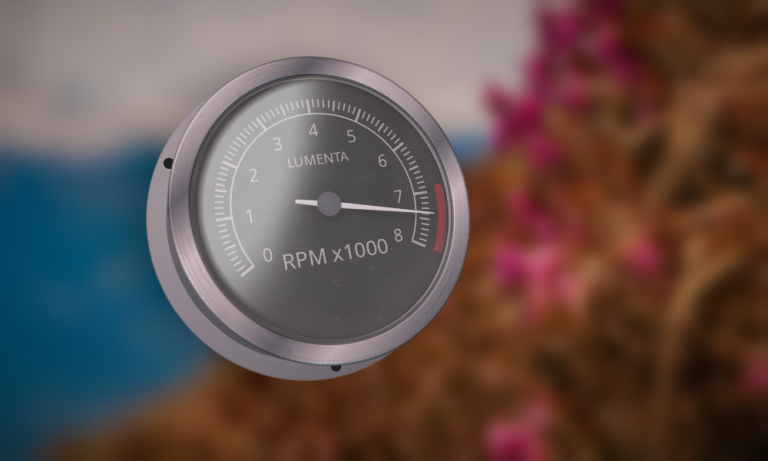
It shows 7400; rpm
